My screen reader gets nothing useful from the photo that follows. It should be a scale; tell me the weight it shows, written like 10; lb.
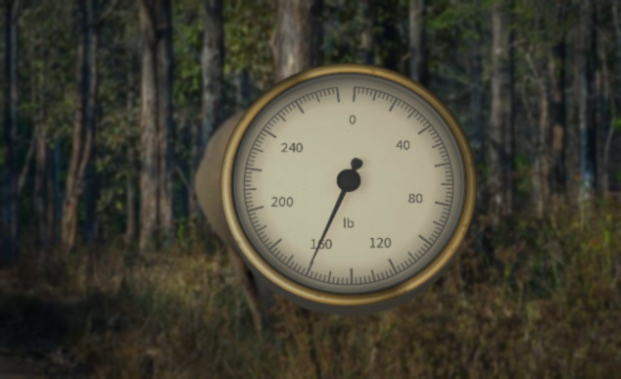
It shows 160; lb
